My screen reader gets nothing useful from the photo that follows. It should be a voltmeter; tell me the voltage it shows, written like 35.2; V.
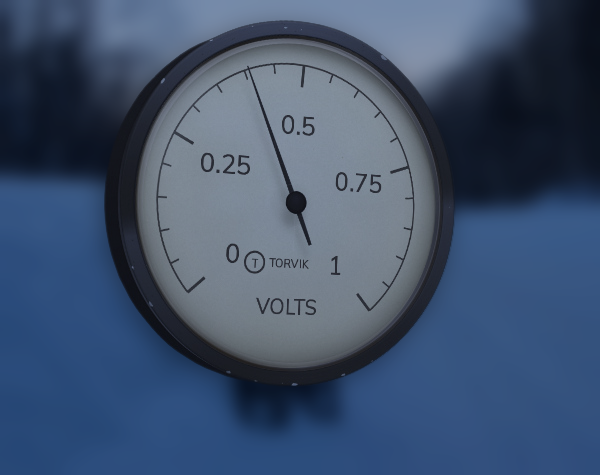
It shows 0.4; V
